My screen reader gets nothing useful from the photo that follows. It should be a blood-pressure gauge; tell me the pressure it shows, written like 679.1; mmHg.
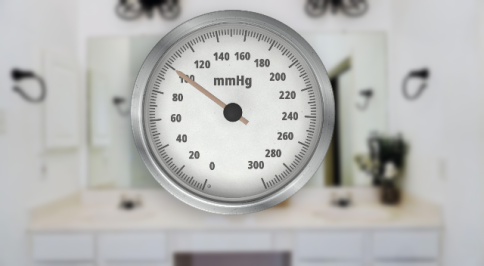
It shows 100; mmHg
